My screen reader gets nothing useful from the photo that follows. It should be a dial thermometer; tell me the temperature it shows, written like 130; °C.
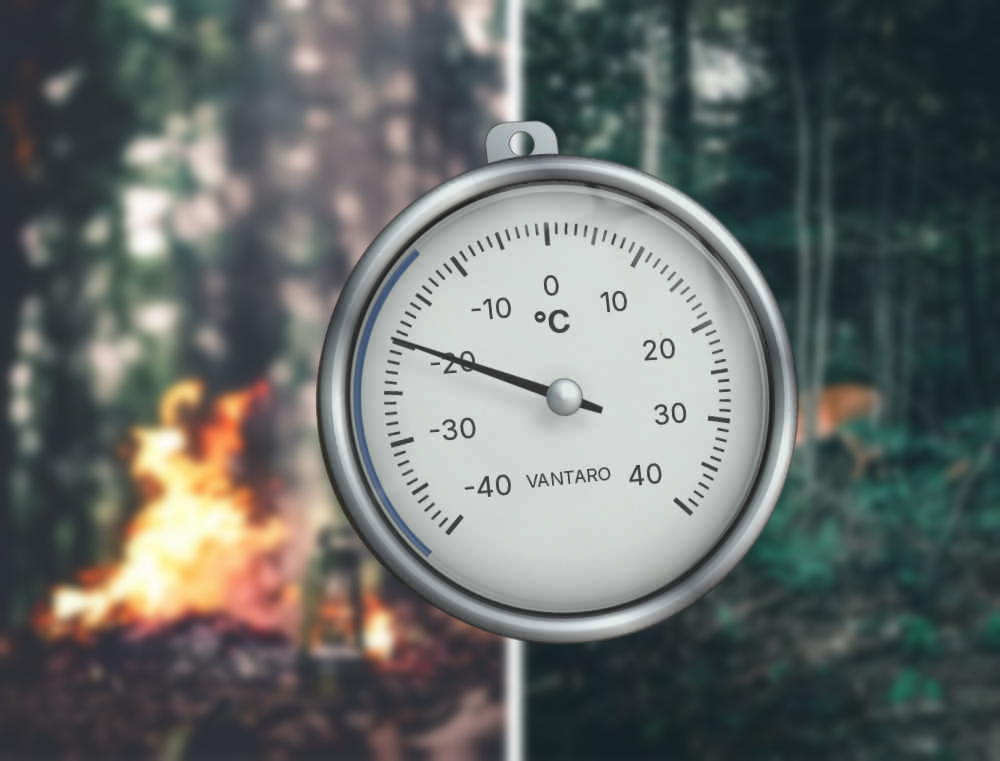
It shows -20; °C
